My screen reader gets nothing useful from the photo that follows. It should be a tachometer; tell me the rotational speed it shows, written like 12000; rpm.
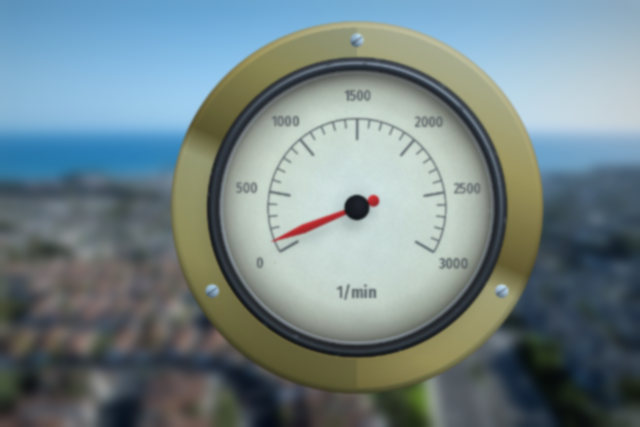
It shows 100; rpm
